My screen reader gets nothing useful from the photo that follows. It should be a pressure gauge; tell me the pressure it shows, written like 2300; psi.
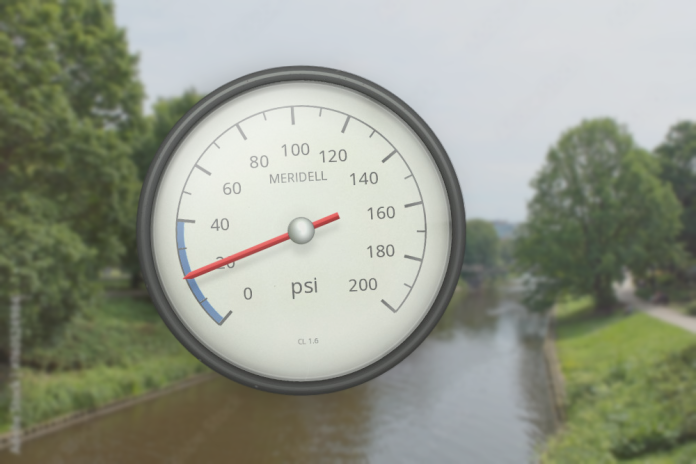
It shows 20; psi
